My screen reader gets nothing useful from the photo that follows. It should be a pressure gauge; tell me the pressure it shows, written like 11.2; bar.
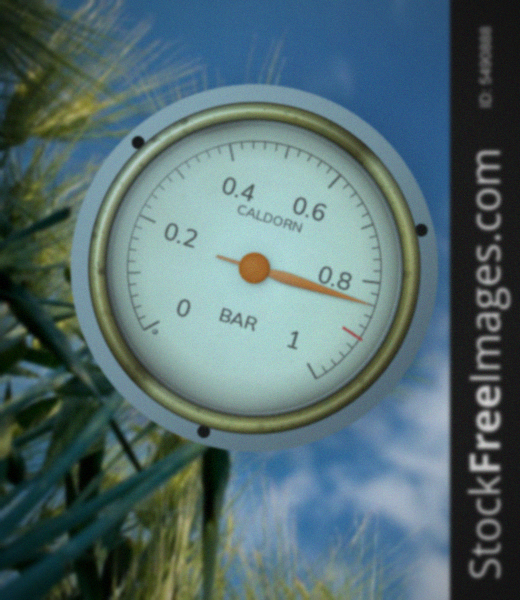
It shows 0.84; bar
